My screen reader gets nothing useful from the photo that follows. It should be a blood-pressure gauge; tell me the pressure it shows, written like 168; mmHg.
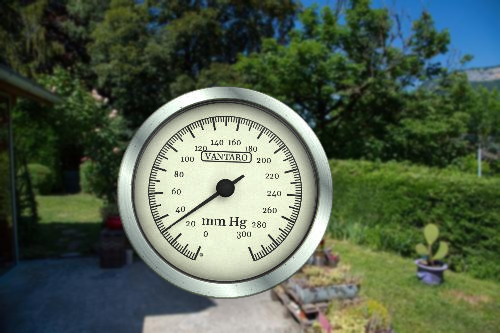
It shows 30; mmHg
